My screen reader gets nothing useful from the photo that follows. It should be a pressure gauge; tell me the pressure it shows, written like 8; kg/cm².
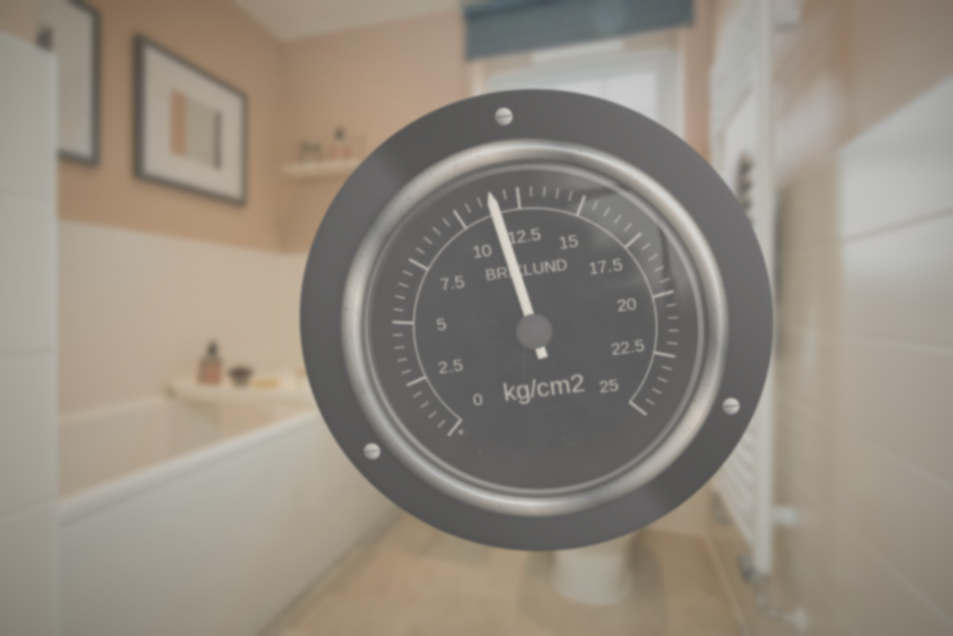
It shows 11.5; kg/cm²
